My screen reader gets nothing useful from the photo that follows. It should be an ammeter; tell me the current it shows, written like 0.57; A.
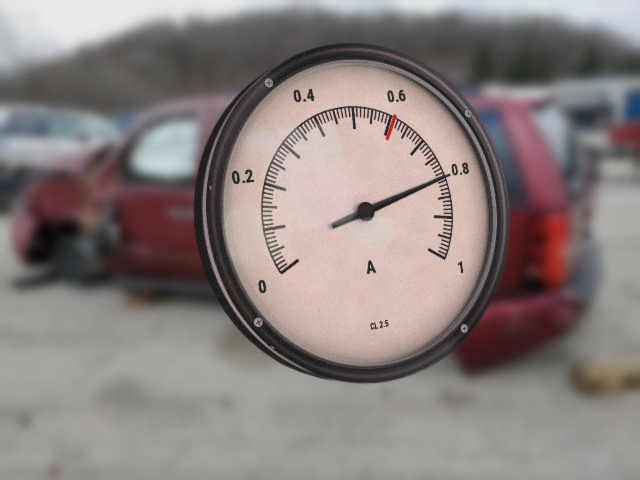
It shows 0.8; A
